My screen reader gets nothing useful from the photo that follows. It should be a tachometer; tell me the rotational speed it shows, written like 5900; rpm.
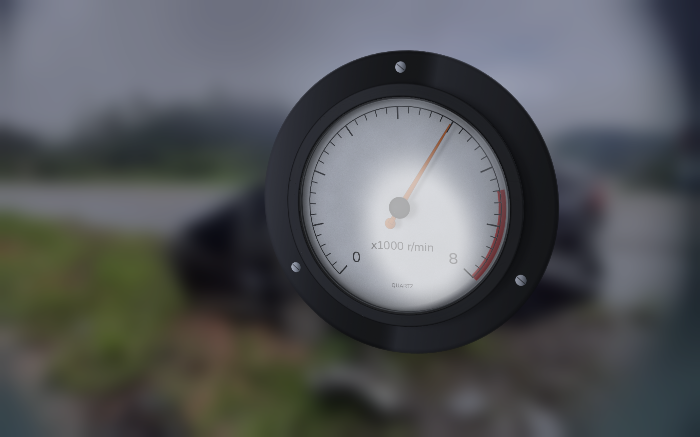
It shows 5000; rpm
